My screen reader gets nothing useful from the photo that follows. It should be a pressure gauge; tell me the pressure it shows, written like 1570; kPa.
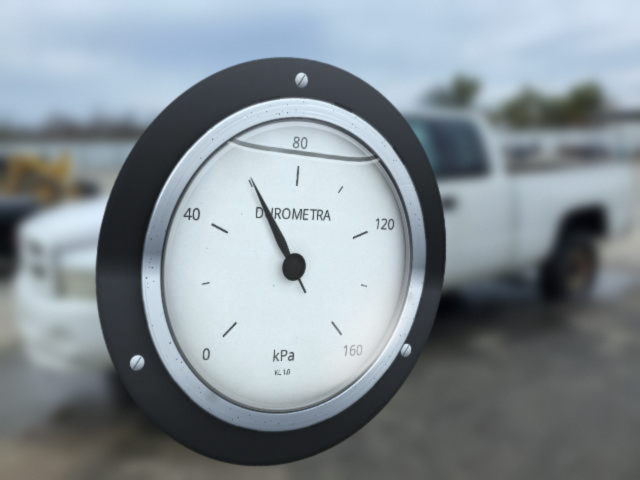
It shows 60; kPa
